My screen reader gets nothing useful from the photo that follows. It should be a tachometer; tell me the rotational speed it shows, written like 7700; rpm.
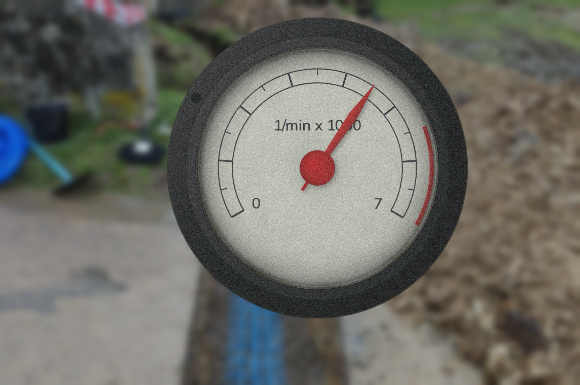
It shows 4500; rpm
